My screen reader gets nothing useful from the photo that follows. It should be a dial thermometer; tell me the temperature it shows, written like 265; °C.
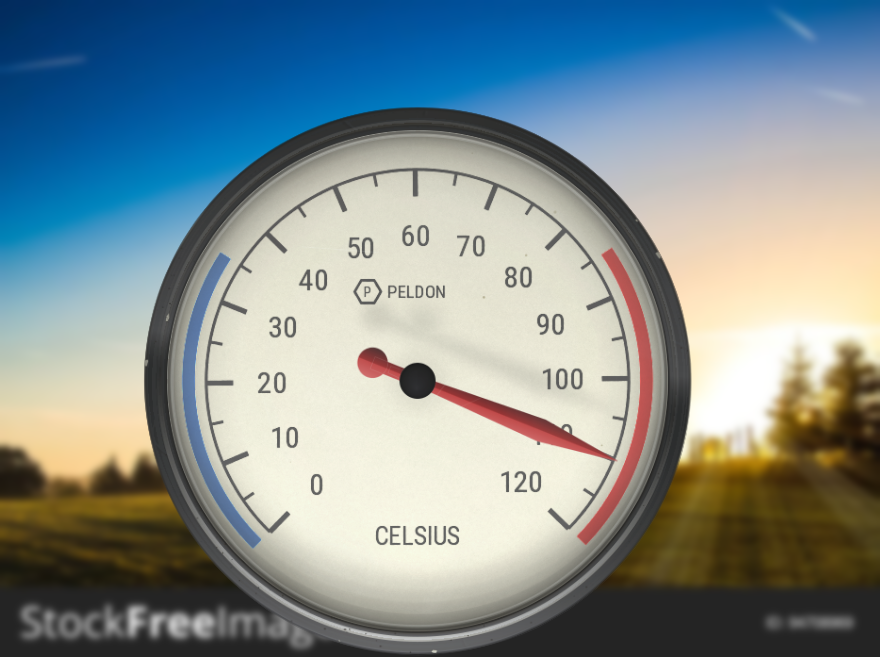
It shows 110; °C
